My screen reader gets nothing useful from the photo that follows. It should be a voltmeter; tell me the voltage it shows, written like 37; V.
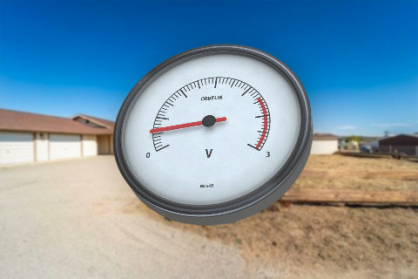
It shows 0.25; V
